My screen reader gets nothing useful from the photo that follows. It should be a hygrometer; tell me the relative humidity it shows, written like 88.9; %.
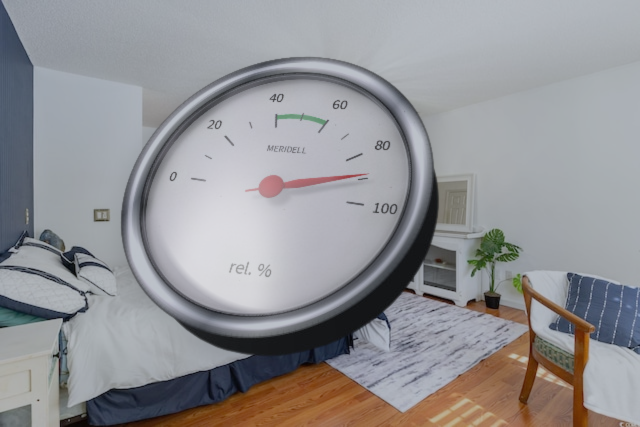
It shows 90; %
